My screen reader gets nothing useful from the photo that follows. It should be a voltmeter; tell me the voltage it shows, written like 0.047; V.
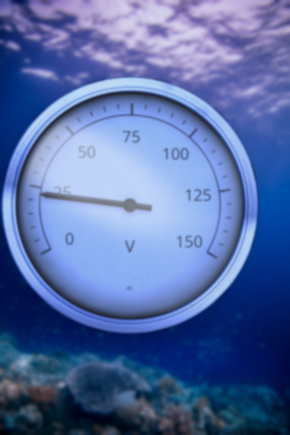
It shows 22.5; V
